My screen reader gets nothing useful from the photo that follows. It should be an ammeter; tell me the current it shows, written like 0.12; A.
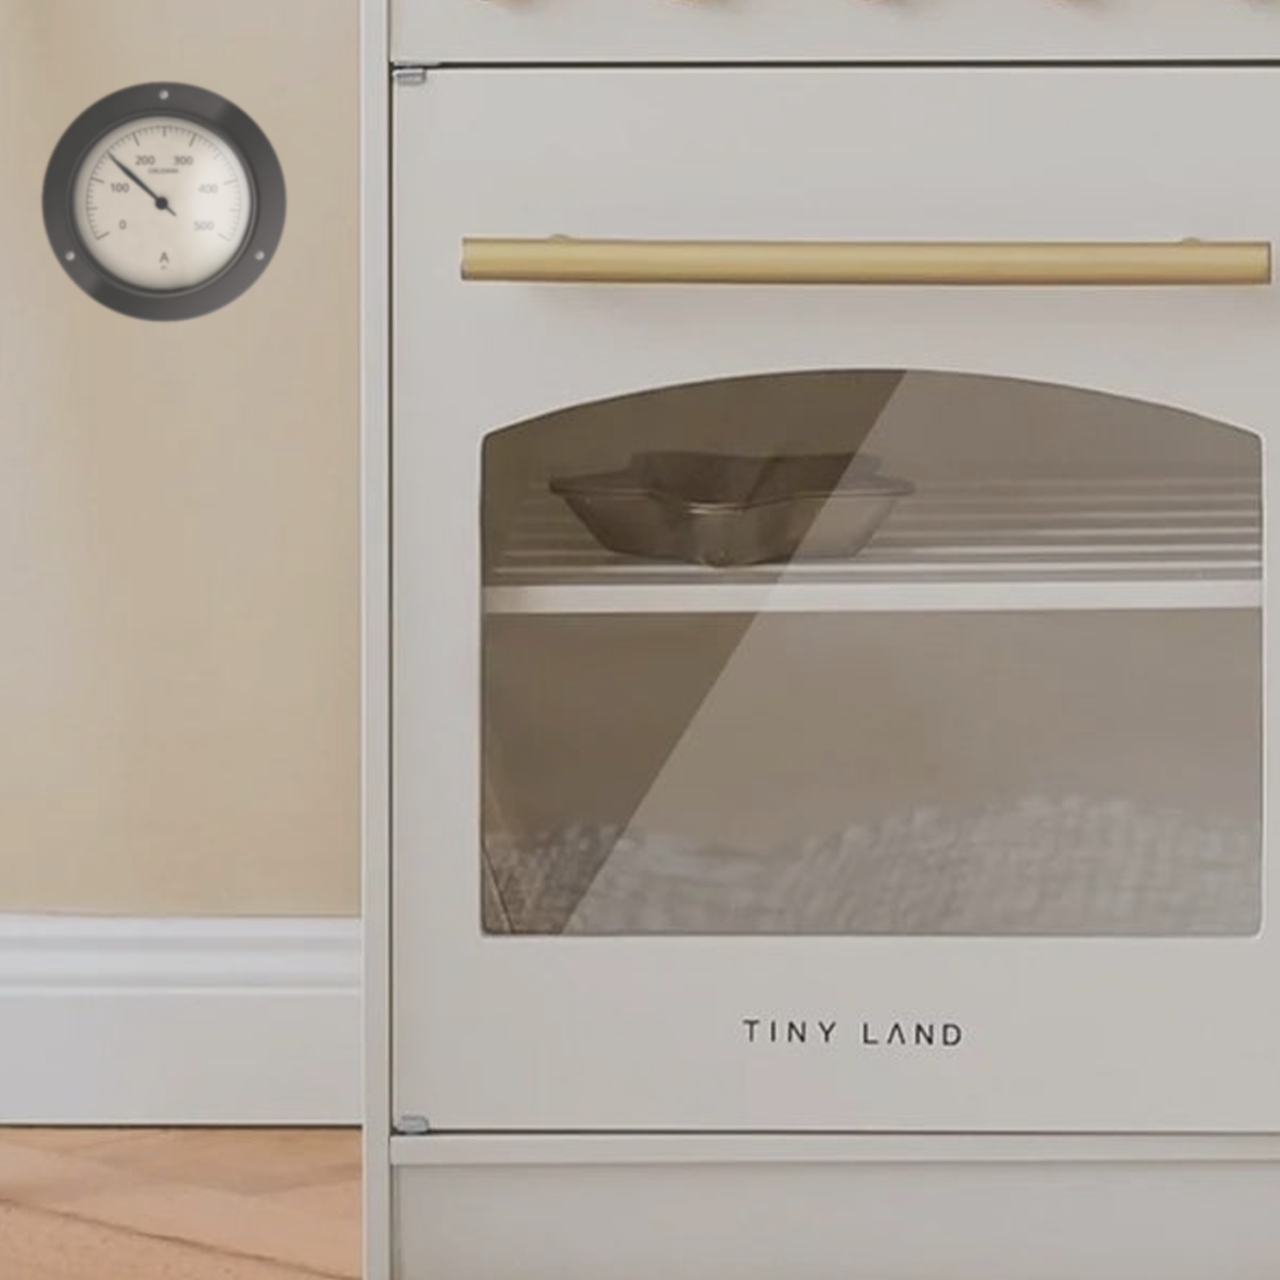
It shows 150; A
